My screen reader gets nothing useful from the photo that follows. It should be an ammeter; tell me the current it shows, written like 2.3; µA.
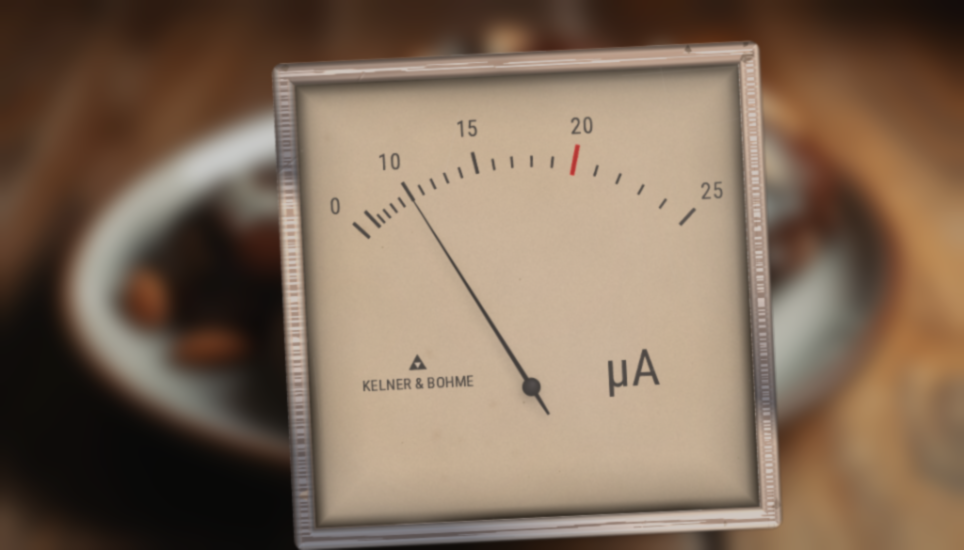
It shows 10; µA
